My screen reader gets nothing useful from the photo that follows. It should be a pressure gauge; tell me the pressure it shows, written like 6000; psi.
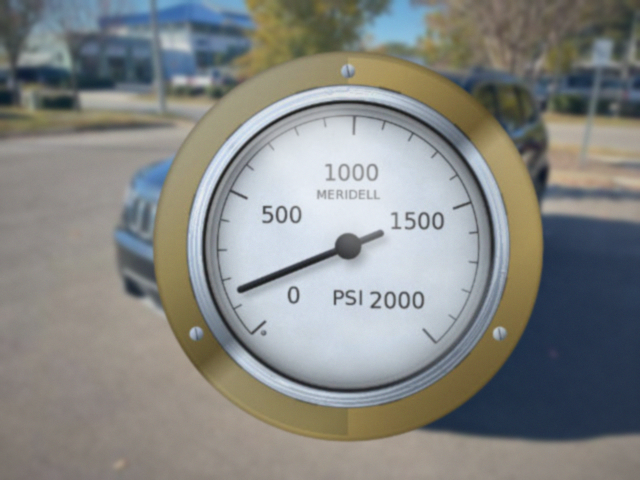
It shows 150; psi
